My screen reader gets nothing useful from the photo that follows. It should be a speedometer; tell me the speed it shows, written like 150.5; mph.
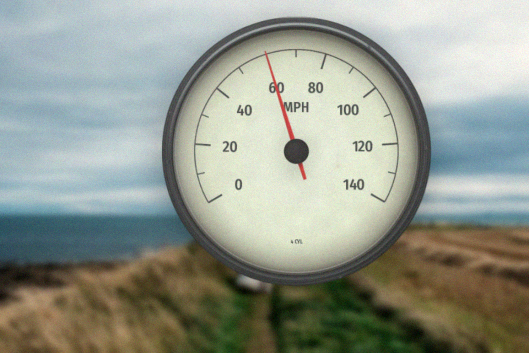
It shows 60; mph
